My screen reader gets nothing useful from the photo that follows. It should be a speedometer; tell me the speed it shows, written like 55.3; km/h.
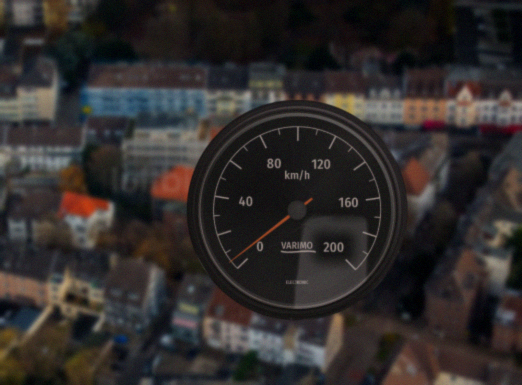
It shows 5; km/h
